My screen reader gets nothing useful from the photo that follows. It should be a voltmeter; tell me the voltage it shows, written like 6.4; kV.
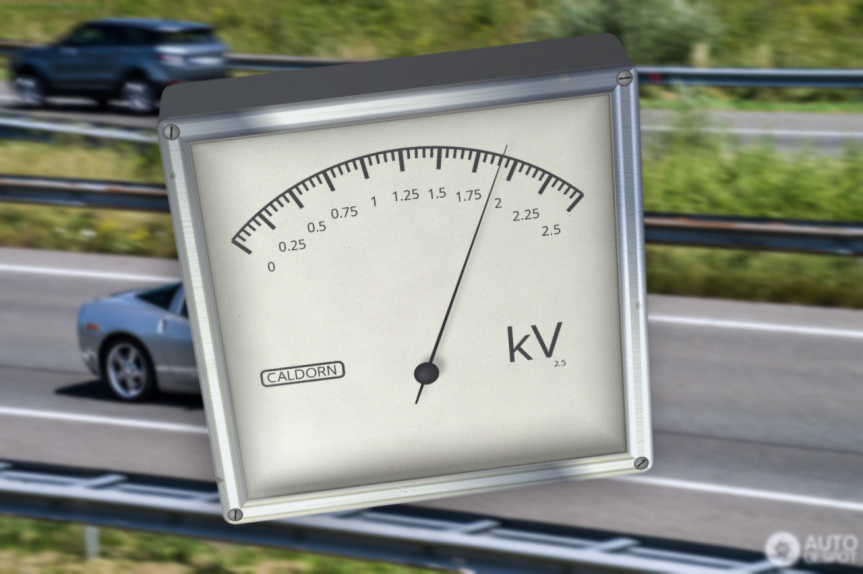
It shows 1.9; kV
